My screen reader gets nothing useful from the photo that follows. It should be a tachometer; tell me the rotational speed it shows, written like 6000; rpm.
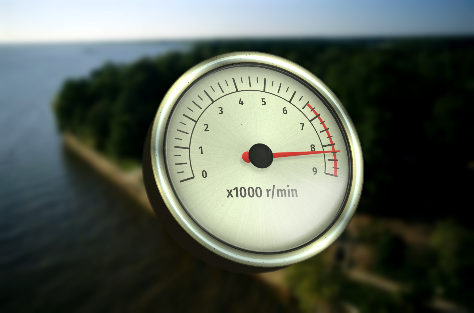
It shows 8250; rpm
